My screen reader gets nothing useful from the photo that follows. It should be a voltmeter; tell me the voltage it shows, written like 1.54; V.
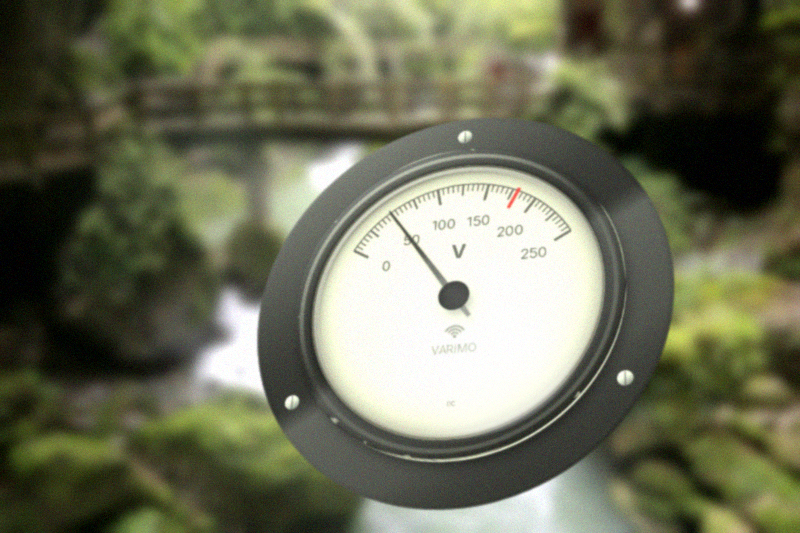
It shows 50; V
